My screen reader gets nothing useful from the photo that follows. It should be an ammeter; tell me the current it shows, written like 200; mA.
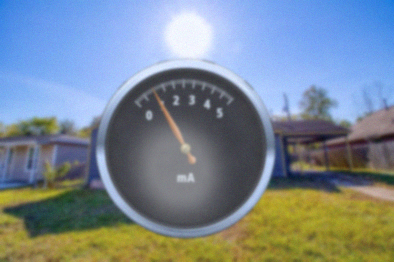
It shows 1; mA
